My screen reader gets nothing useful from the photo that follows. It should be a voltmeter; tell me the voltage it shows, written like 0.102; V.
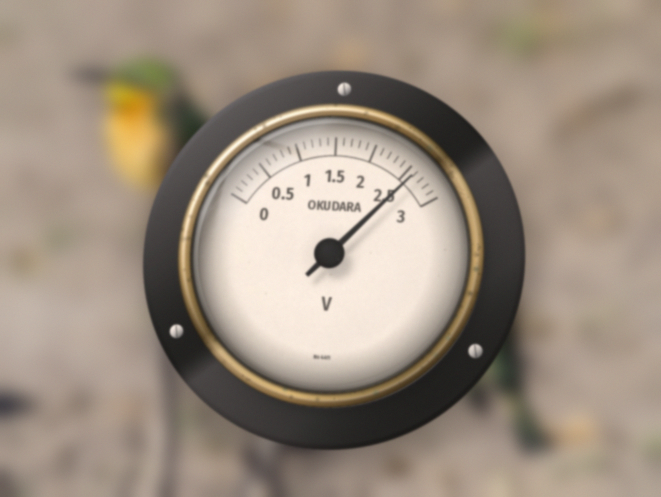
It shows 2.6; V
